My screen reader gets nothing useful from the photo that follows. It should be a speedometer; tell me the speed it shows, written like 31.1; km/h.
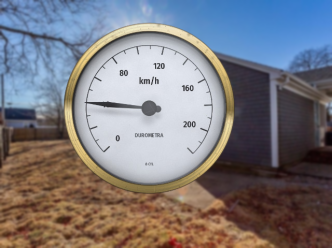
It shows 40; km/h
